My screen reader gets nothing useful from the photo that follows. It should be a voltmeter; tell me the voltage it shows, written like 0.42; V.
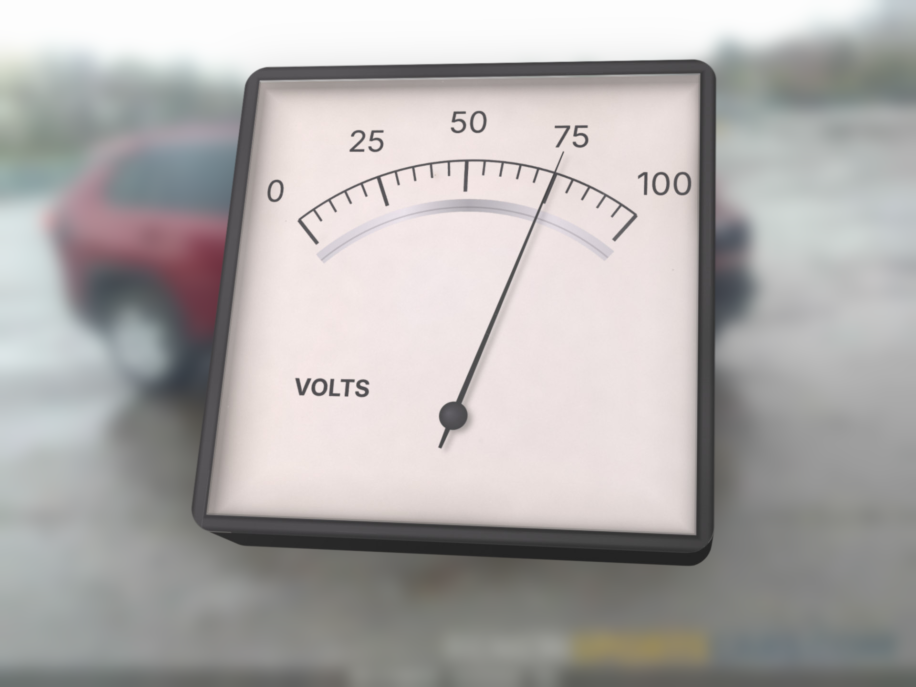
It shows 75; V
